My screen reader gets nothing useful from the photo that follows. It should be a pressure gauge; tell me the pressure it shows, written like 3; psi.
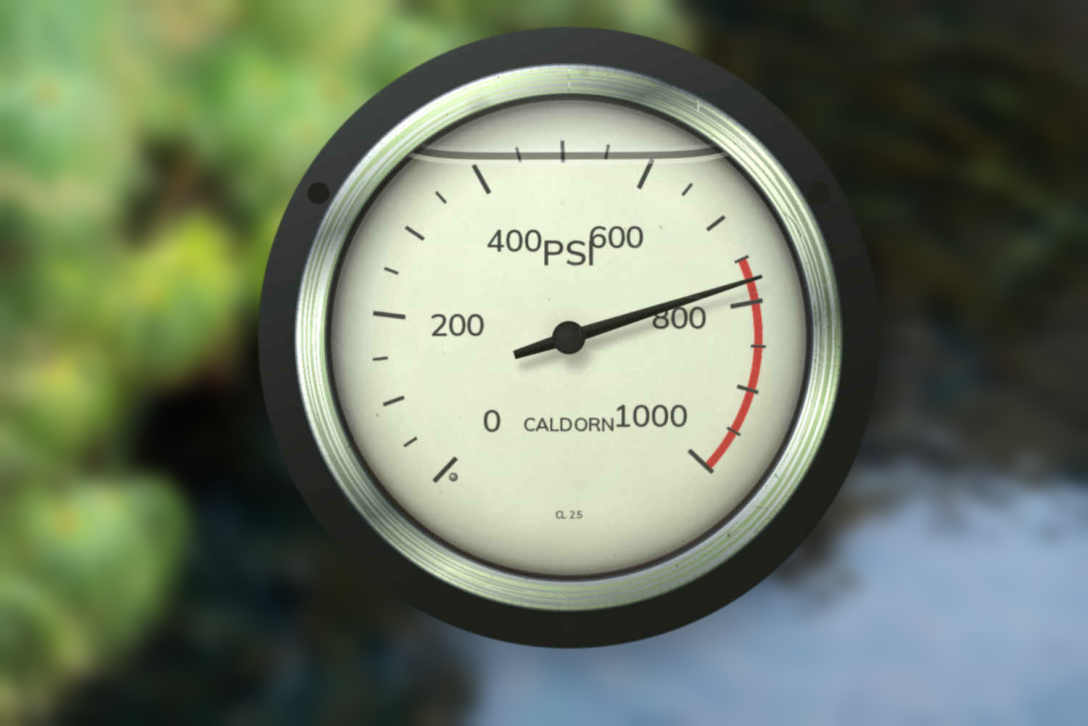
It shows 775; psi
